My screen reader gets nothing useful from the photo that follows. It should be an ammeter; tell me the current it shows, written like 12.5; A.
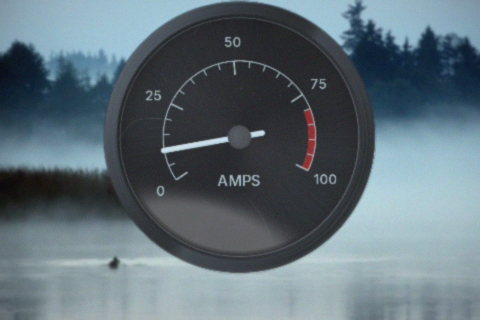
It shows 10; A
